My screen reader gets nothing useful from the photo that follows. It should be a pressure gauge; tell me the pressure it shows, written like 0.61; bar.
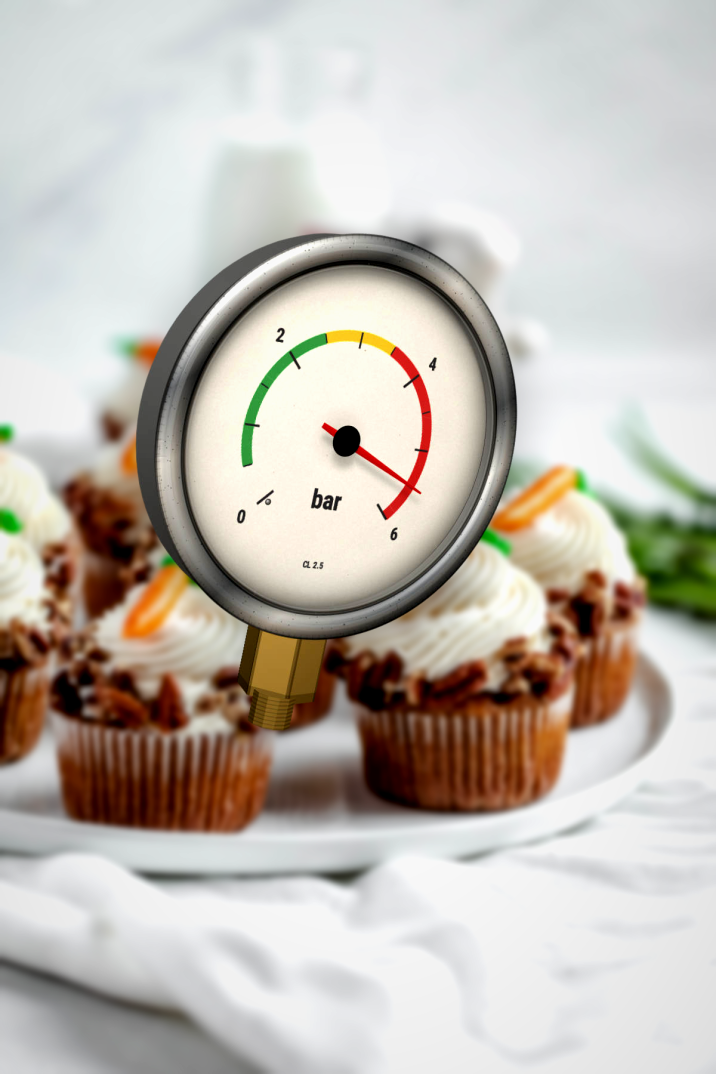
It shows 5.5; bar
